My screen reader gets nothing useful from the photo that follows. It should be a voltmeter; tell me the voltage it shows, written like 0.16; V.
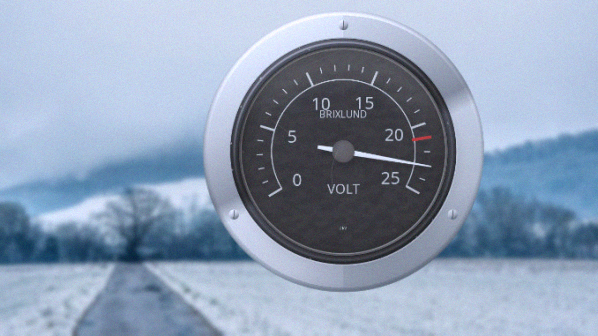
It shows 23; V
